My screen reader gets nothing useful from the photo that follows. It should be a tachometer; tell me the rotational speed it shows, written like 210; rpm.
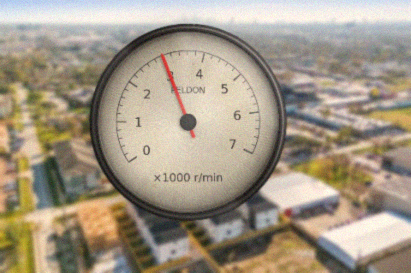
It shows 3000; rpm
